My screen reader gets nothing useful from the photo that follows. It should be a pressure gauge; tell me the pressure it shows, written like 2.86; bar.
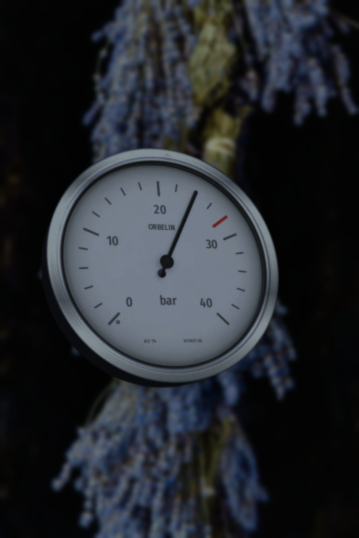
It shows 24; bar
